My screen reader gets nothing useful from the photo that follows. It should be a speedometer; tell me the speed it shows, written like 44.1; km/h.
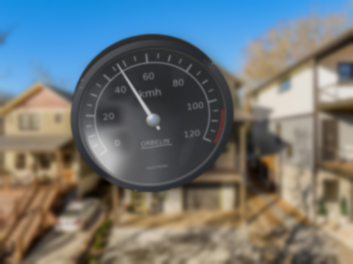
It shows 47.5; km/h
